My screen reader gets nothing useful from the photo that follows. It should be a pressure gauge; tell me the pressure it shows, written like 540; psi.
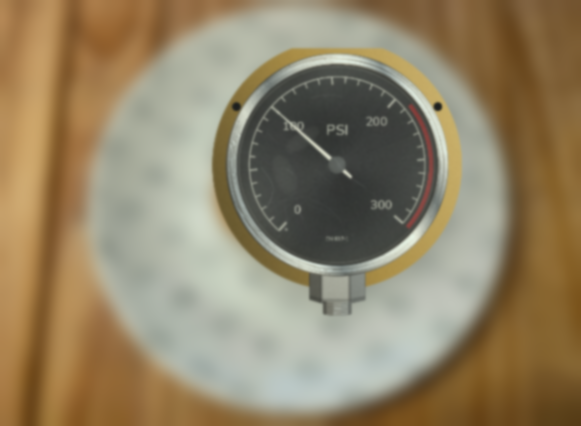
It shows 100; psi
